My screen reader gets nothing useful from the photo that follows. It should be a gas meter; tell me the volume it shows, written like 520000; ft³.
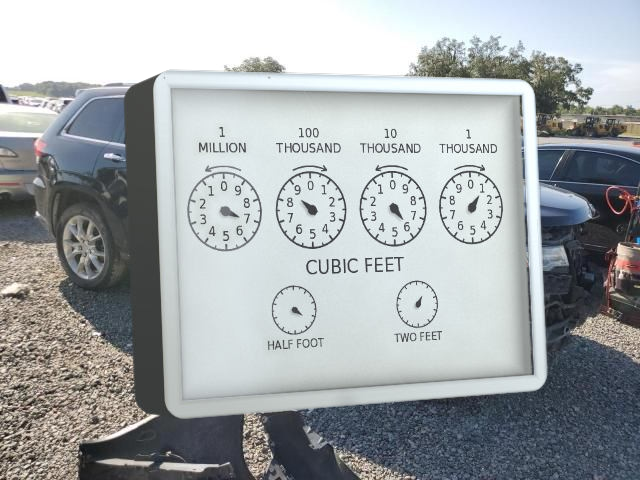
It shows 686100; ft³
